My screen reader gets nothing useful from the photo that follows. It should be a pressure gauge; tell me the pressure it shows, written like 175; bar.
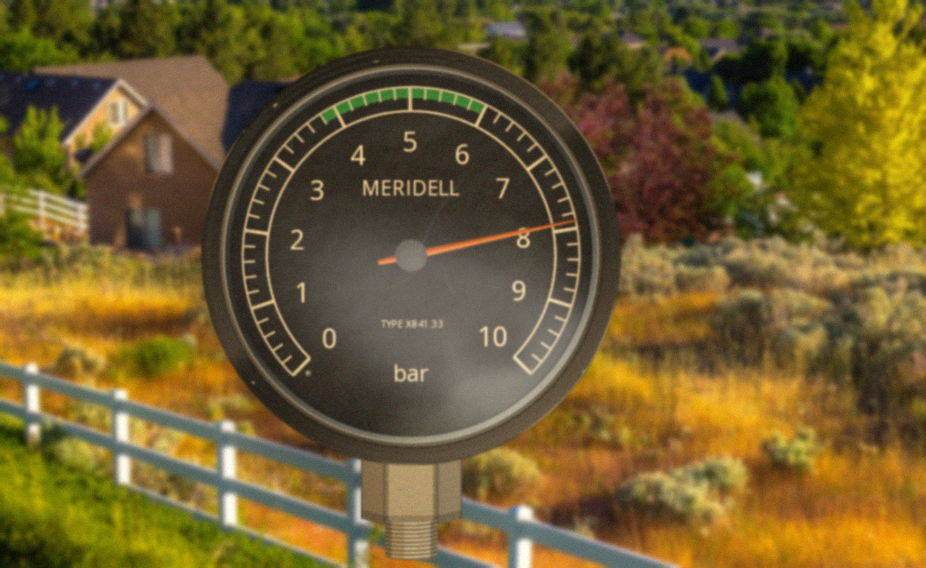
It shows 7.9; bar
